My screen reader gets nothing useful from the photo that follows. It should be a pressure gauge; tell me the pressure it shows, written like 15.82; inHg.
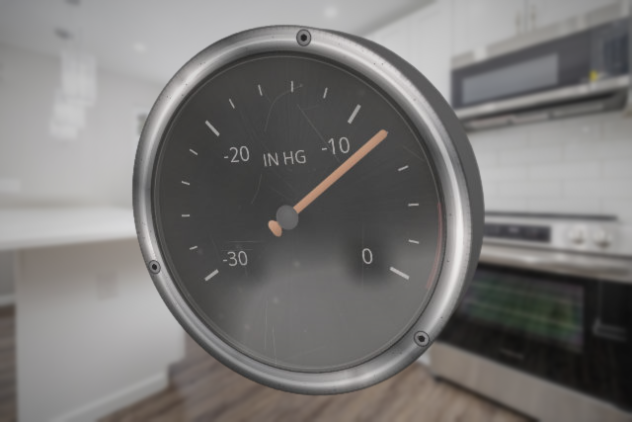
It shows -8; inHg
